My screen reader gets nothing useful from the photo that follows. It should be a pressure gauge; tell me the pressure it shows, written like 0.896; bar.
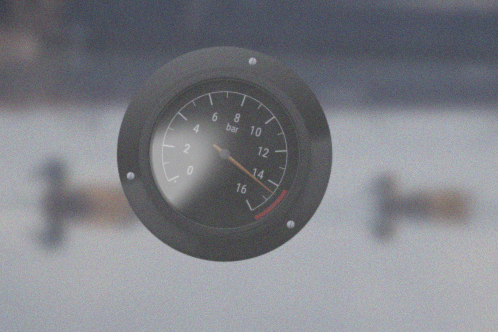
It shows 14.5; bar
